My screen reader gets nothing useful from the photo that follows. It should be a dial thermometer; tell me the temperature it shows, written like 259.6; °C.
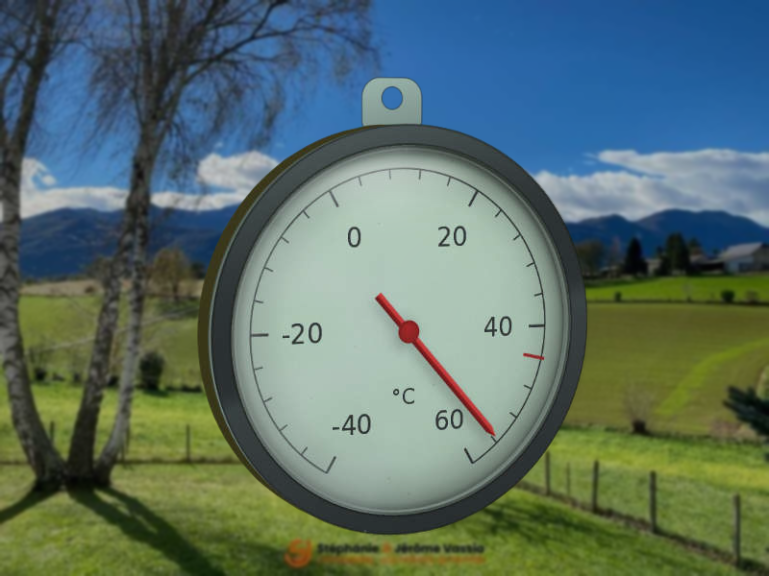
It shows 56; °C
